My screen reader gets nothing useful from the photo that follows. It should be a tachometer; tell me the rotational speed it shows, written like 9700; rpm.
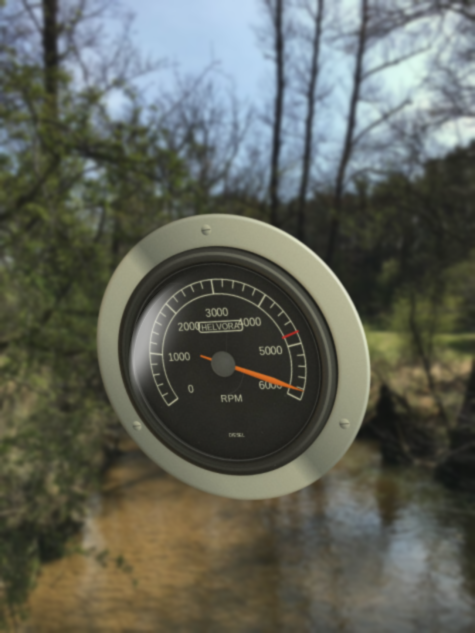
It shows 5800; rpm
